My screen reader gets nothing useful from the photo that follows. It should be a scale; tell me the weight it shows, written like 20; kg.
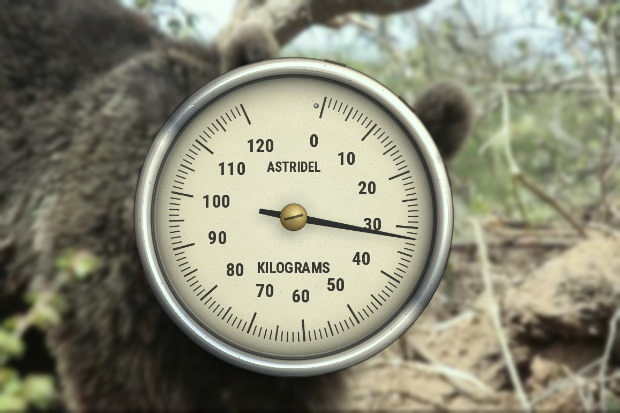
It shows 32; kg
